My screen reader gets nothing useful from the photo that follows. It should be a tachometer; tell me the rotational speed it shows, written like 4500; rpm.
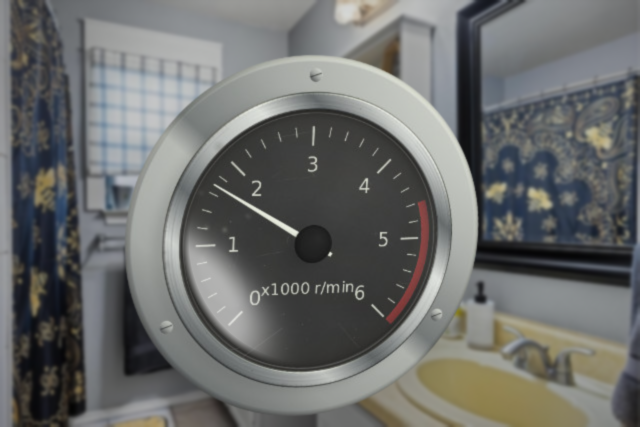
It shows 1700; rpm
